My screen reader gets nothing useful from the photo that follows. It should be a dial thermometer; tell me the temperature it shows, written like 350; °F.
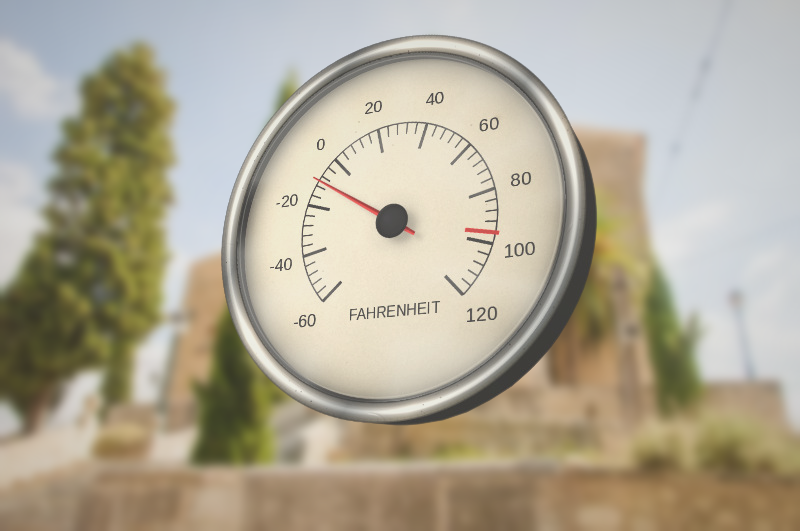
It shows -10; °F
